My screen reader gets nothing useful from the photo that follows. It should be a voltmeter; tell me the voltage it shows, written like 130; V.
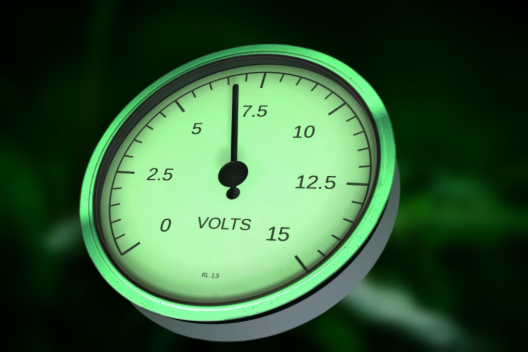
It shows 6.75; V
